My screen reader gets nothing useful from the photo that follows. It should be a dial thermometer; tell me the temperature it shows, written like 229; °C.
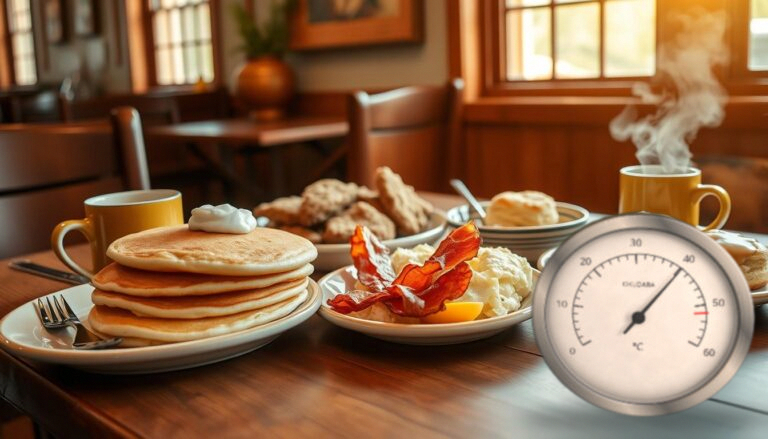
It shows 40; °C
